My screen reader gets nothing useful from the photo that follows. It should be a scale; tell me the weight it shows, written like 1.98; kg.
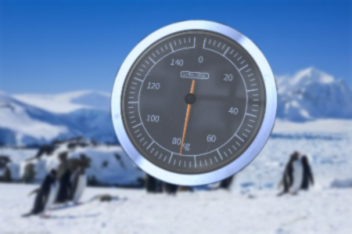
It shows 76; kg
